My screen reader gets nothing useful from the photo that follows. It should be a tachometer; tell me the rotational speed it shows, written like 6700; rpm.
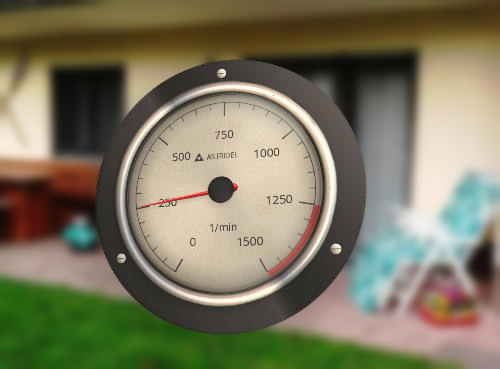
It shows 250; rpm
